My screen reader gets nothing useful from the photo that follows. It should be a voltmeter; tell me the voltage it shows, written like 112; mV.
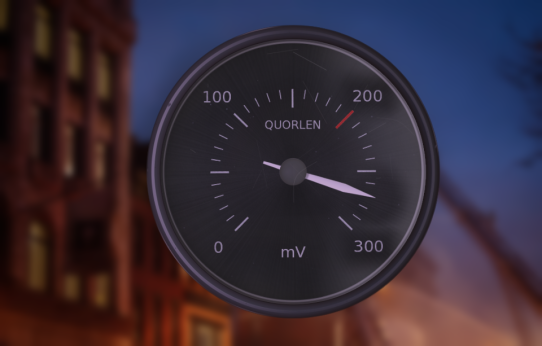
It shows 270; mV
